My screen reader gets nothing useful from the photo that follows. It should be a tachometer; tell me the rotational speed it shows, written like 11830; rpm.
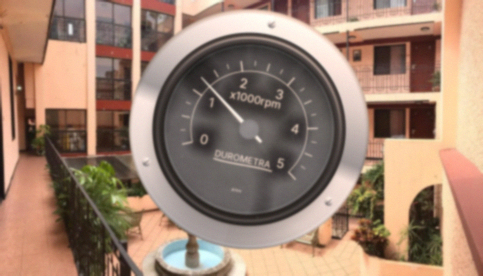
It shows 1250; rpm
